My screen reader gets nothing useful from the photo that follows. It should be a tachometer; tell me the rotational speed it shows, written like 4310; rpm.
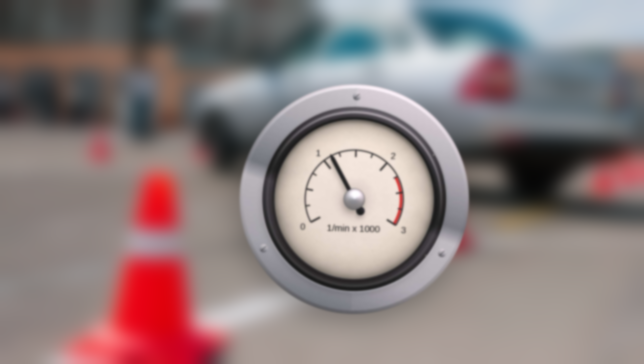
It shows 1125; rpm
